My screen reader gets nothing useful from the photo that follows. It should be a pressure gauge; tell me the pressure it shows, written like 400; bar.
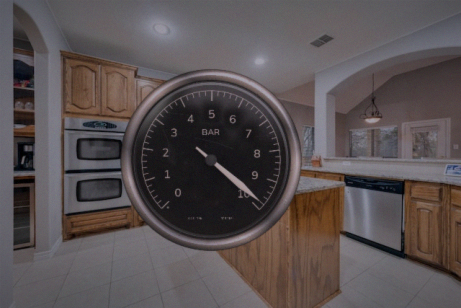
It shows 9.8; bar
